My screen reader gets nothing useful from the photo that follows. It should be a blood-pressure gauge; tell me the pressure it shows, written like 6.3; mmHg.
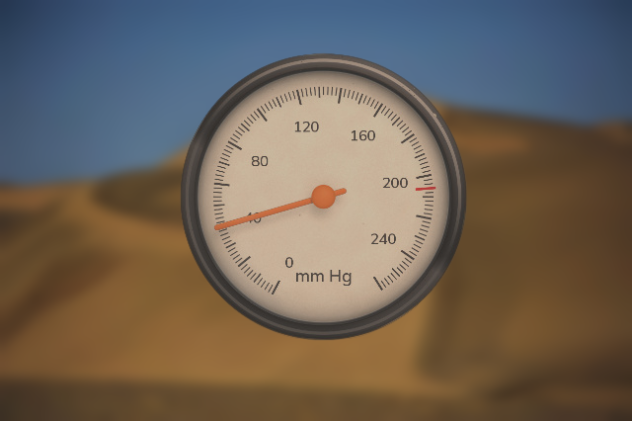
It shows 40; mmHg
